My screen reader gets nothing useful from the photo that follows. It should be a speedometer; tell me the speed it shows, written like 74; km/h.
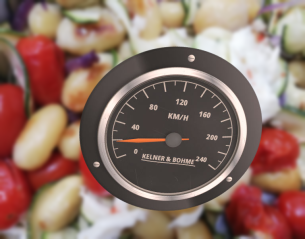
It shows 20; km/h
